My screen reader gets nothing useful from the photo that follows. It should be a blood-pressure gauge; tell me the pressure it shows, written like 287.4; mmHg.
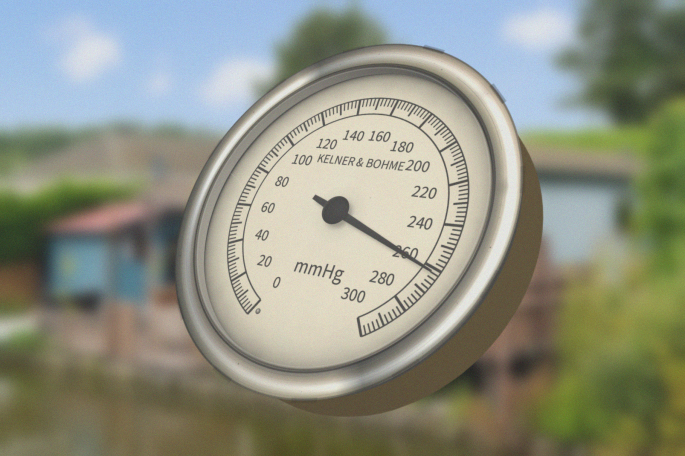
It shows 262; mmHg
